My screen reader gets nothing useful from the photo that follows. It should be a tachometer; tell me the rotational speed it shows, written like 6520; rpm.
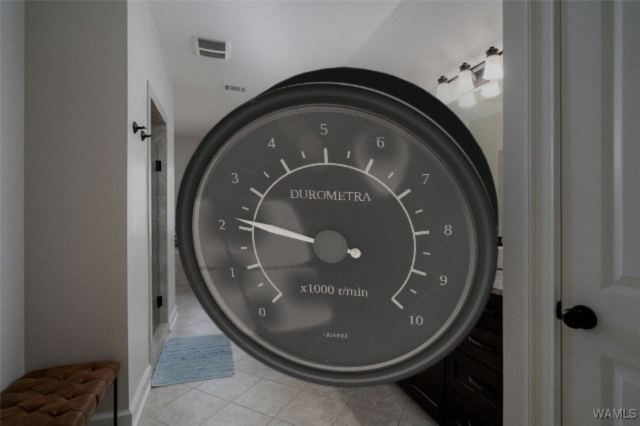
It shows 2250; rpm
